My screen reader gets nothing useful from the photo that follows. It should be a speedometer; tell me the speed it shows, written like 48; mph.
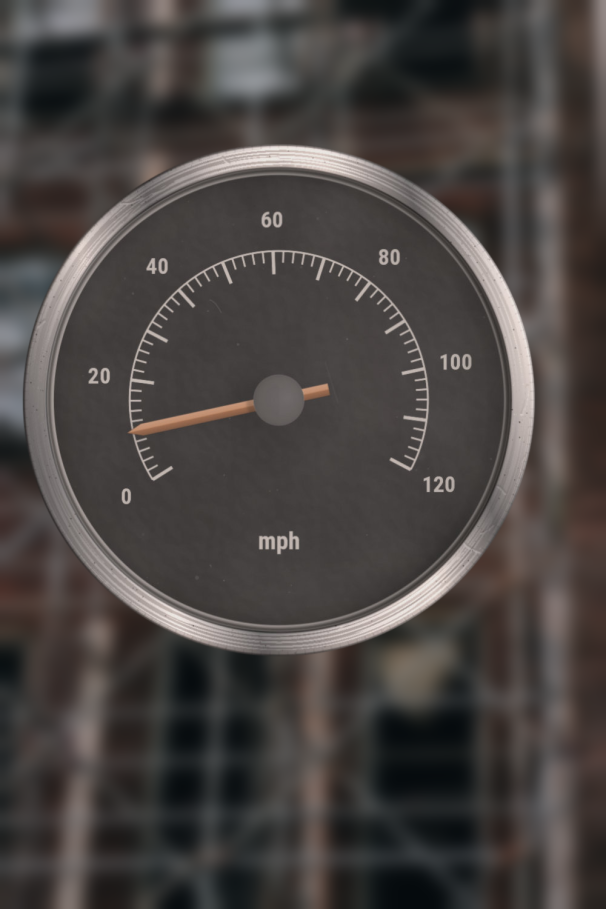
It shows 10; mph
